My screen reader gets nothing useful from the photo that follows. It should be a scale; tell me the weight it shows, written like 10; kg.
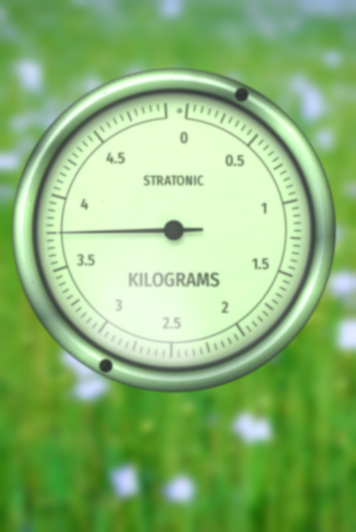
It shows 3.75; kg
